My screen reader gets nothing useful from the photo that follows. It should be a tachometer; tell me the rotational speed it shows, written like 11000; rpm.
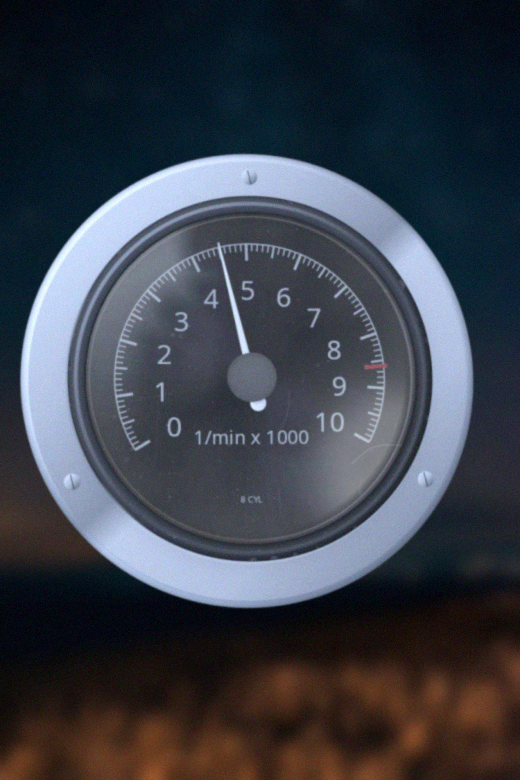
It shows 4500; rpm
